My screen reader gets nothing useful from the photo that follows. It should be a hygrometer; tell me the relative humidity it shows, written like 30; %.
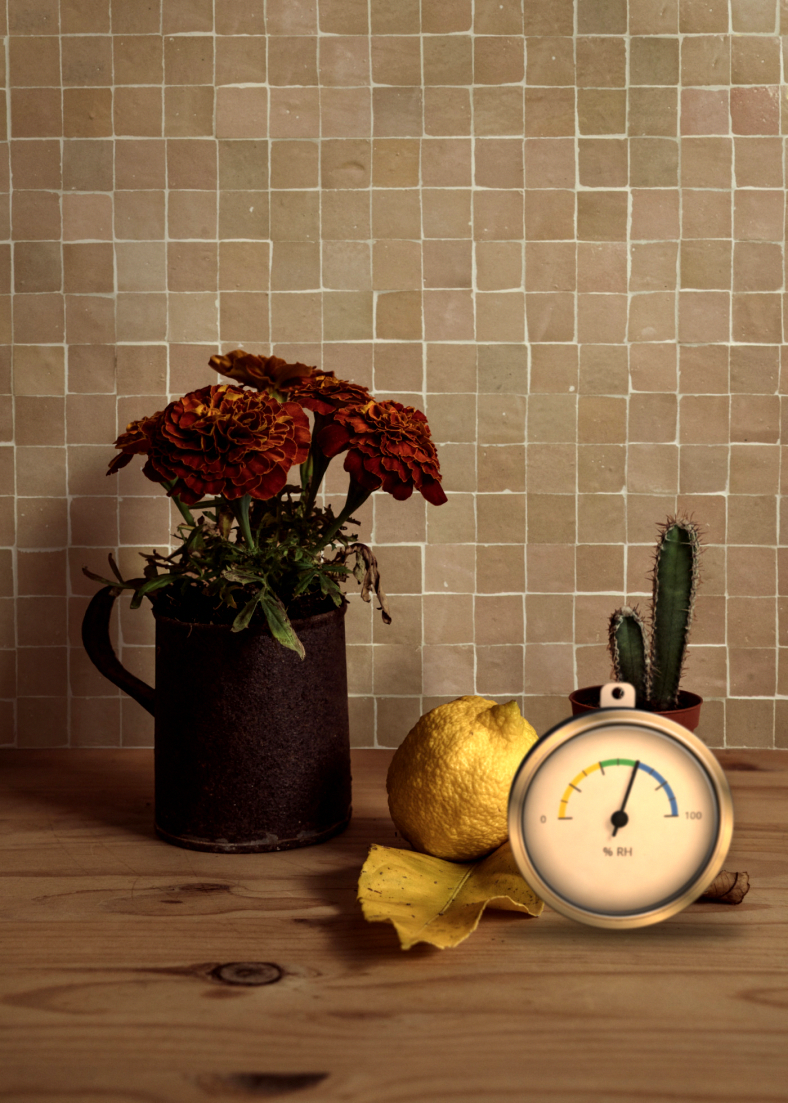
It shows 60; %
